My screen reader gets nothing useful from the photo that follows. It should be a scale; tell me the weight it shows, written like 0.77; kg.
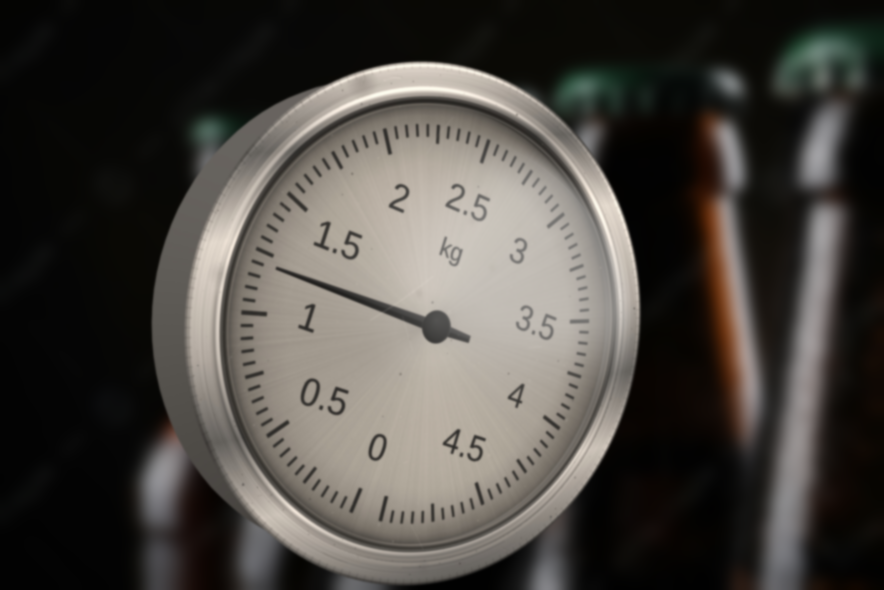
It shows 1.2; kg
